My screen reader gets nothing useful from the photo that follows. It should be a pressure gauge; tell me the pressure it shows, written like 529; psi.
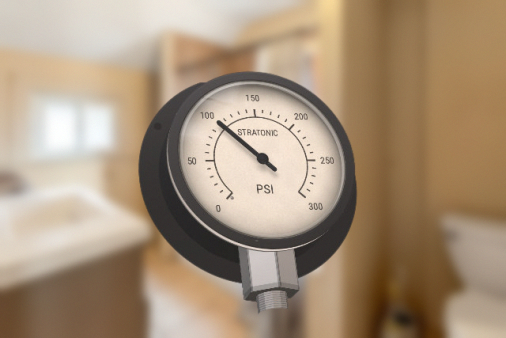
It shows 100; psi
